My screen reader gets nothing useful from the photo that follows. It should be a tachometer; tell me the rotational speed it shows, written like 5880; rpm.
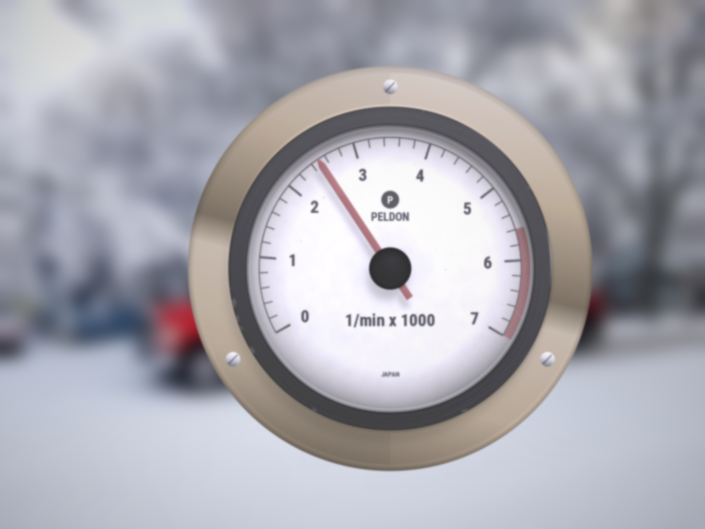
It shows 2500; rpm
